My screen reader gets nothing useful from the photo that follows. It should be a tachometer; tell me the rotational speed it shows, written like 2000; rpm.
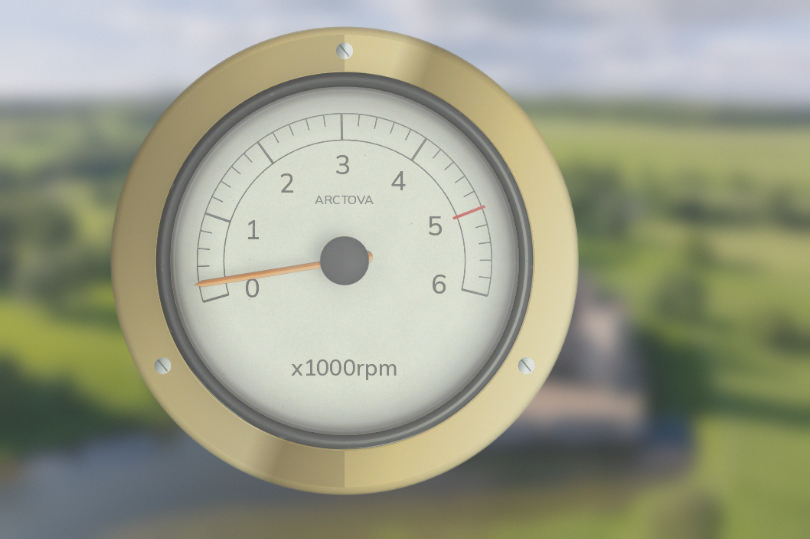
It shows 200; rpm
